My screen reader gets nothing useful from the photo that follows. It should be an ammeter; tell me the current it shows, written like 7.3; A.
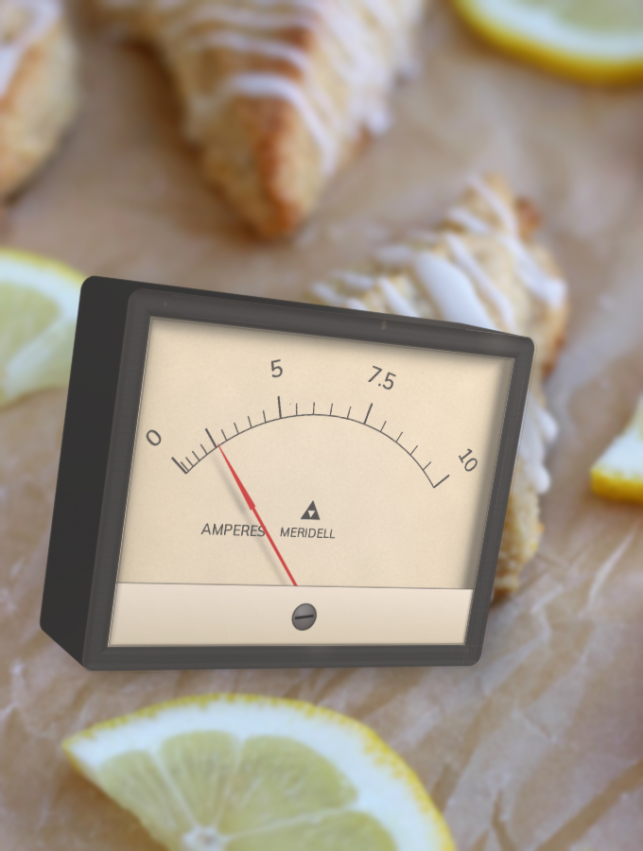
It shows 2.5; A
